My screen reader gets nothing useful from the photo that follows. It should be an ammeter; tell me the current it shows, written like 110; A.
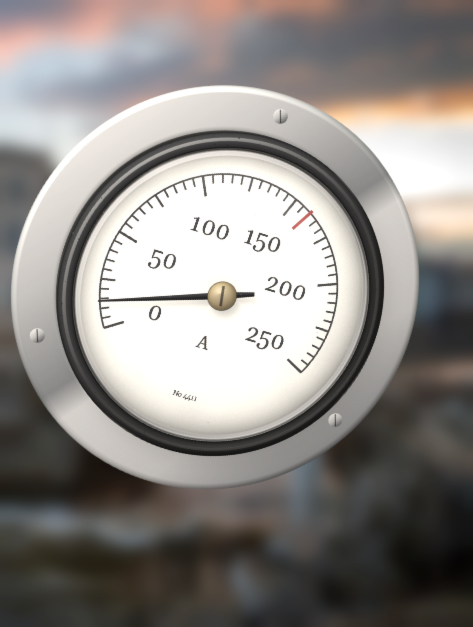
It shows 15; A
